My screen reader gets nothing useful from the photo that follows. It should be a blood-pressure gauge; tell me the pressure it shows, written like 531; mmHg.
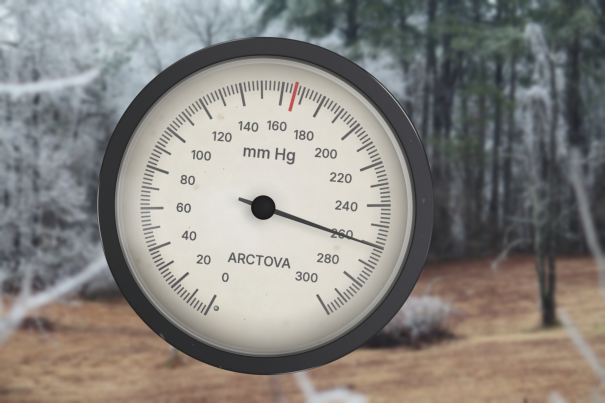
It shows 260; mmHg
